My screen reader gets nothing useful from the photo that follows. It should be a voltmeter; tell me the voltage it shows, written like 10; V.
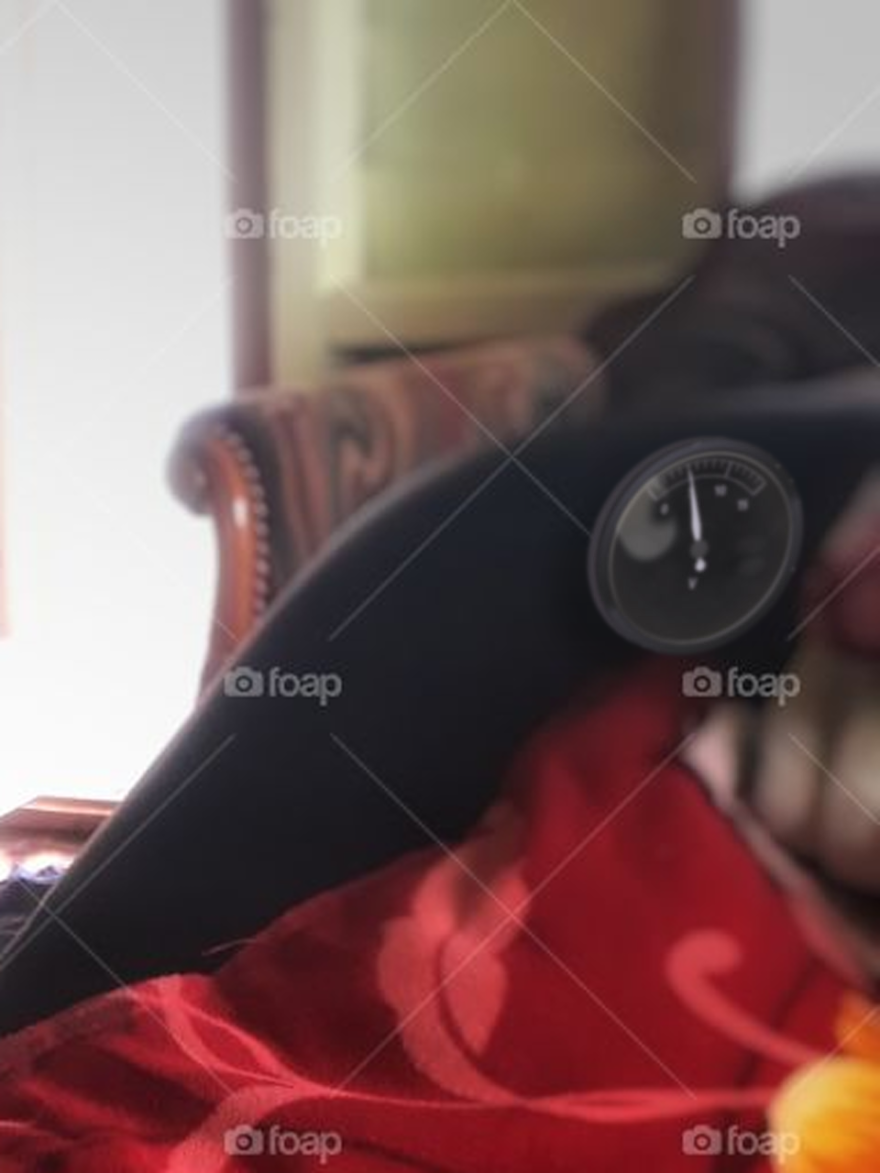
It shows 5; V
